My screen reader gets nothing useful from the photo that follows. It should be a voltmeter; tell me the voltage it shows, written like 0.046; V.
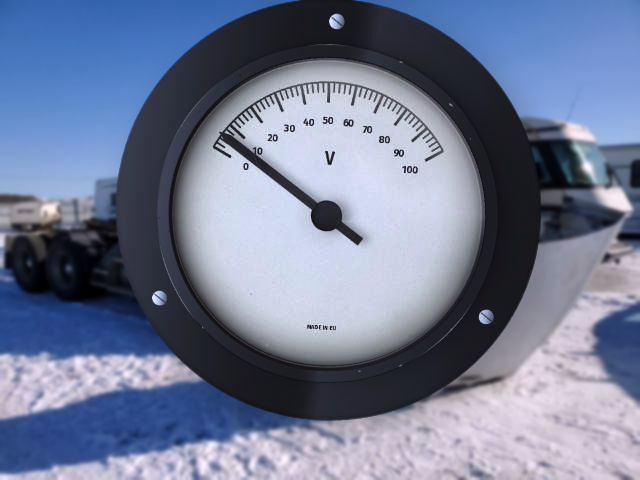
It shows 6; V
